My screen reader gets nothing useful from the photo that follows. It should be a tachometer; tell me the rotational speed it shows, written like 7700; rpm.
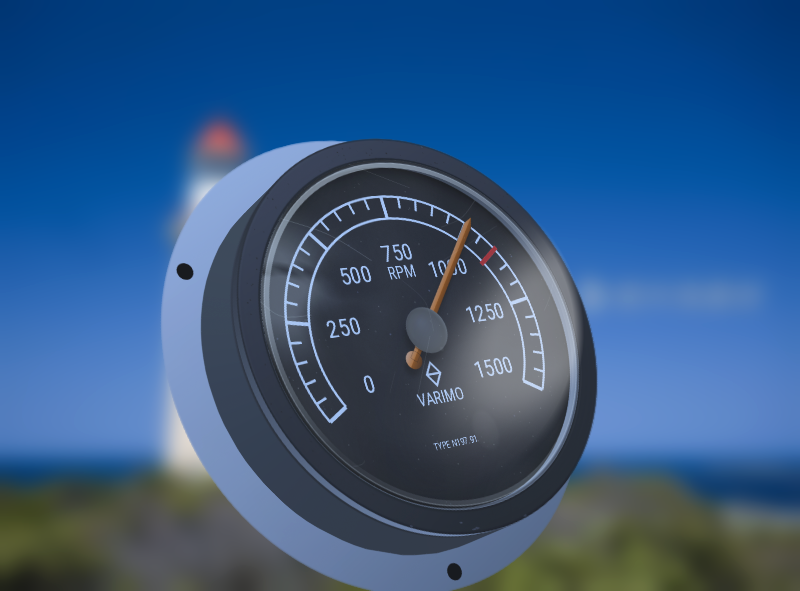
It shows 1000; rpm
